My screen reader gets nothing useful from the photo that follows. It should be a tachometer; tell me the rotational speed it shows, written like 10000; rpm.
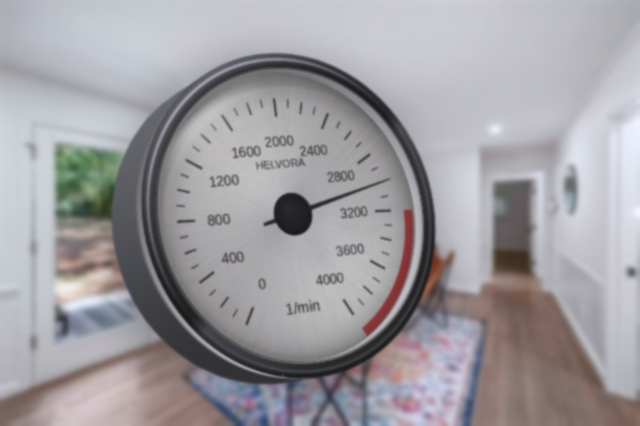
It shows 3000; rpm
